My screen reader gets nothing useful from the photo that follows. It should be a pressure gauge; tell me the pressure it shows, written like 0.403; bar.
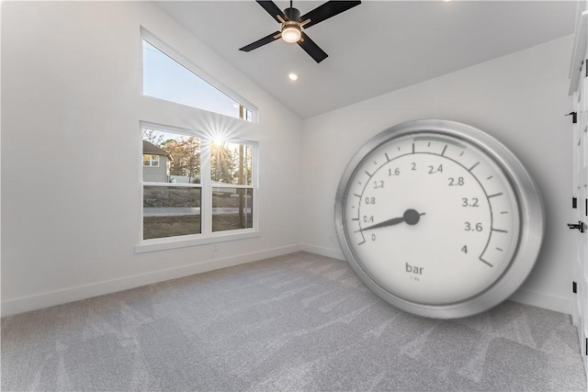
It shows 0.2; bar
